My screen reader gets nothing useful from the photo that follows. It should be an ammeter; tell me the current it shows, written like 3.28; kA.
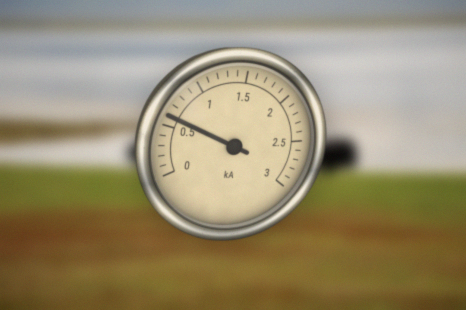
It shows 0.6; kA
